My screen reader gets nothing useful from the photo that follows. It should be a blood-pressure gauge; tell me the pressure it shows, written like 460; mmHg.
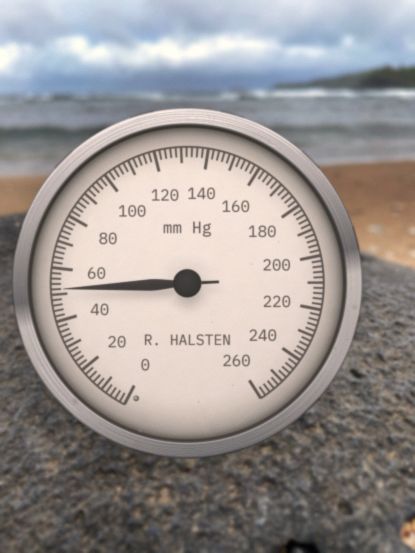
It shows 52; mmHg
